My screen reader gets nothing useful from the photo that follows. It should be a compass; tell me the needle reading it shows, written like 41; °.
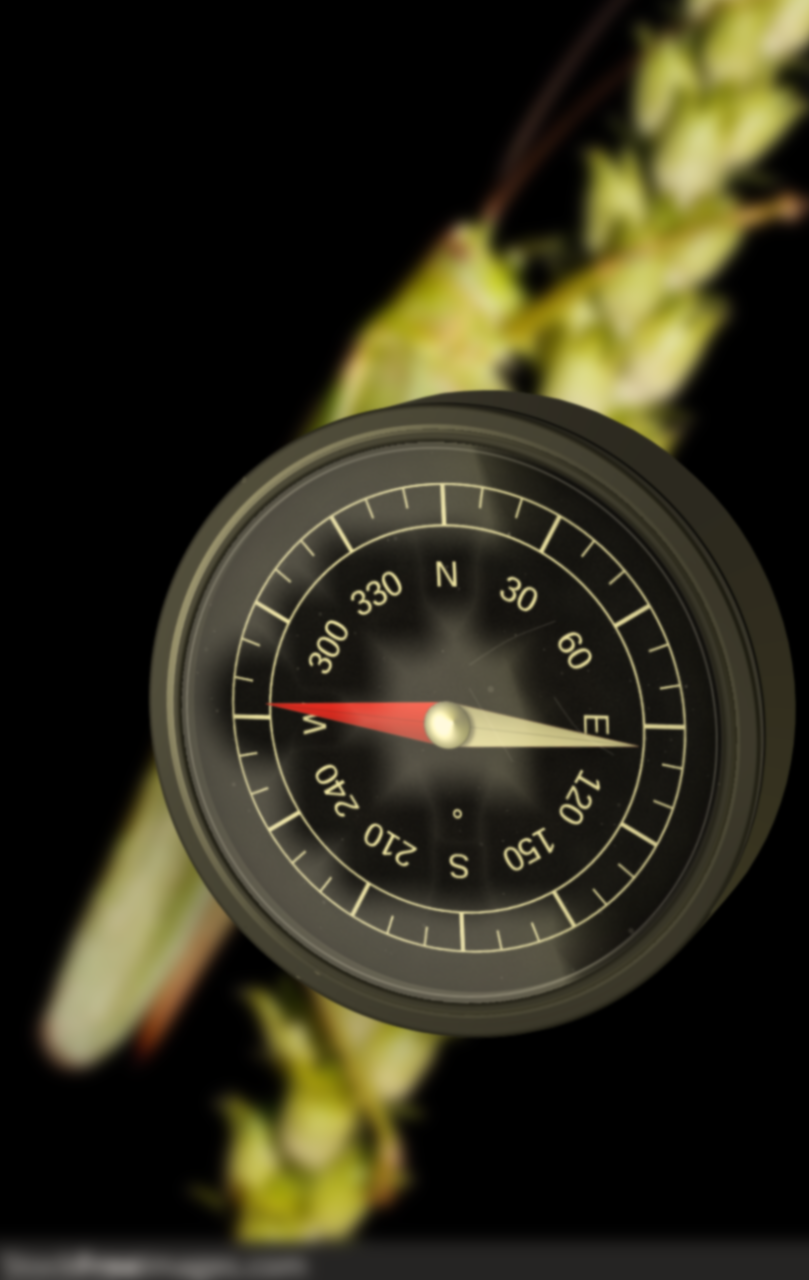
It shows 275; °
